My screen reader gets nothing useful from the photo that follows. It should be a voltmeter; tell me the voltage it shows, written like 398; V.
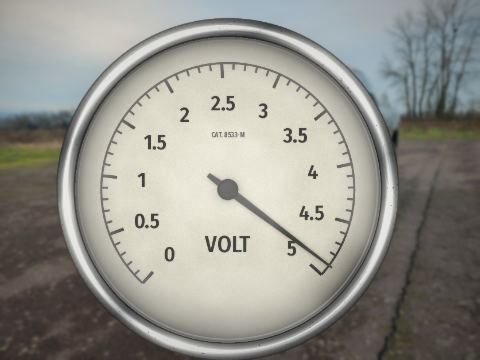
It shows 4.9; V
